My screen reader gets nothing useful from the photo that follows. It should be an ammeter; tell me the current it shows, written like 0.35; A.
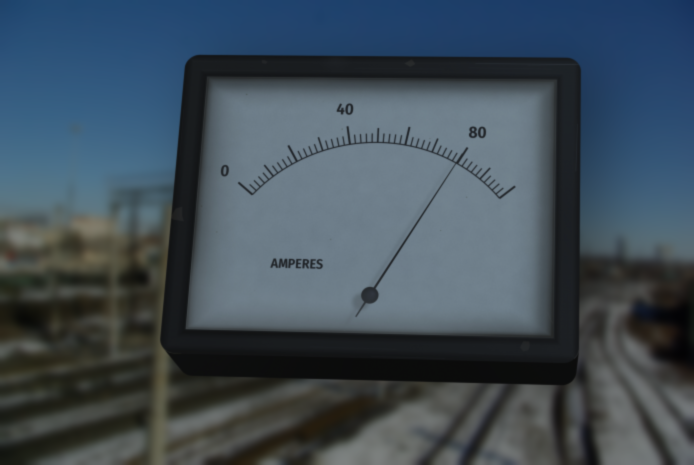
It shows 80; A
